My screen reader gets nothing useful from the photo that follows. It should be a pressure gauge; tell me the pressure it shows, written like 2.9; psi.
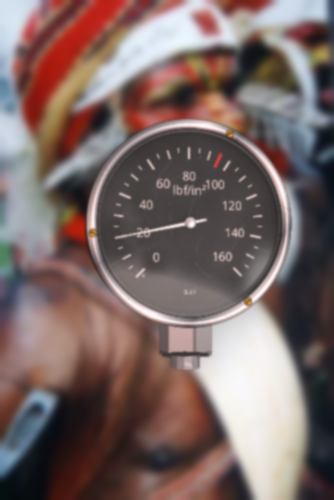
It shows 20; psi
